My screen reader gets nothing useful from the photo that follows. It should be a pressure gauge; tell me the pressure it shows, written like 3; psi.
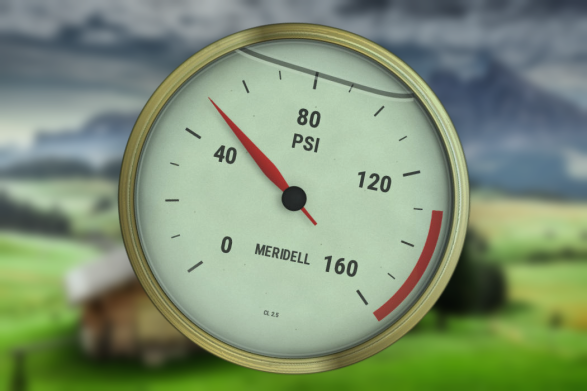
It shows 50; psi
